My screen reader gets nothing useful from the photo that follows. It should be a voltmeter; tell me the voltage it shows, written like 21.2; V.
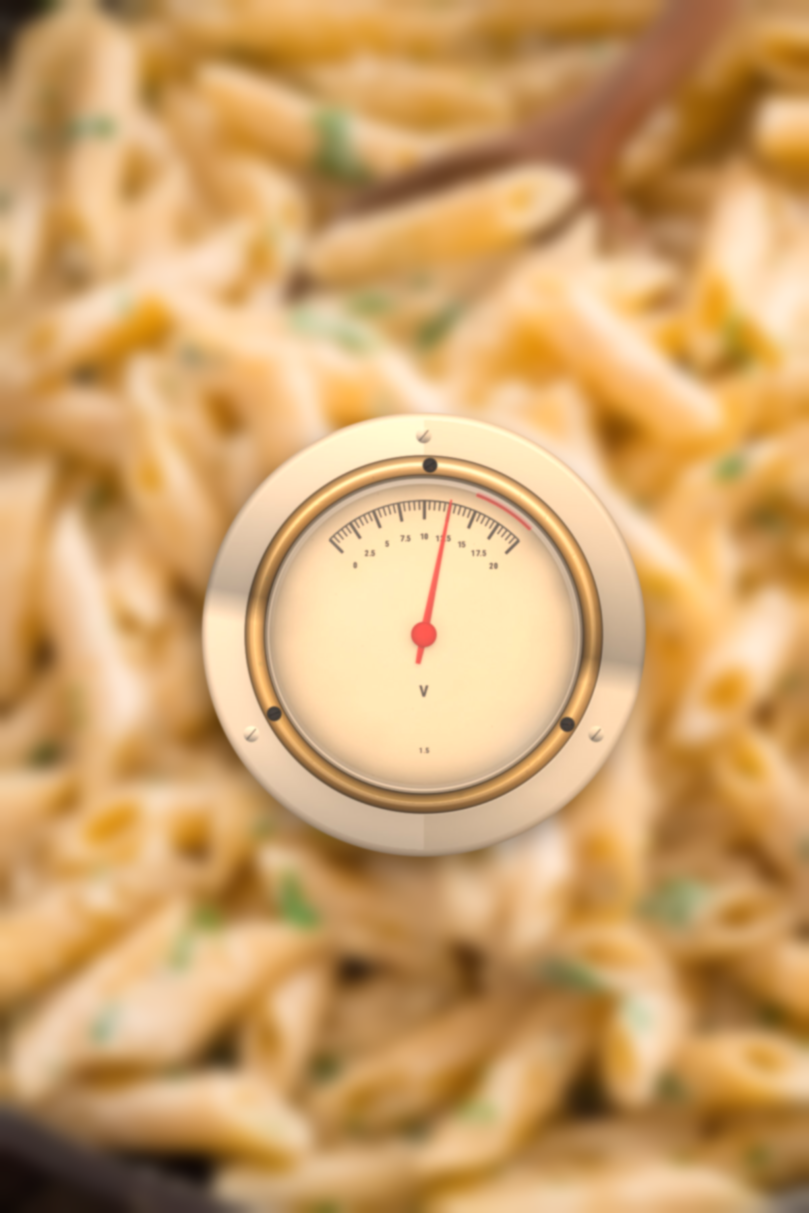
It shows 12.5; V
